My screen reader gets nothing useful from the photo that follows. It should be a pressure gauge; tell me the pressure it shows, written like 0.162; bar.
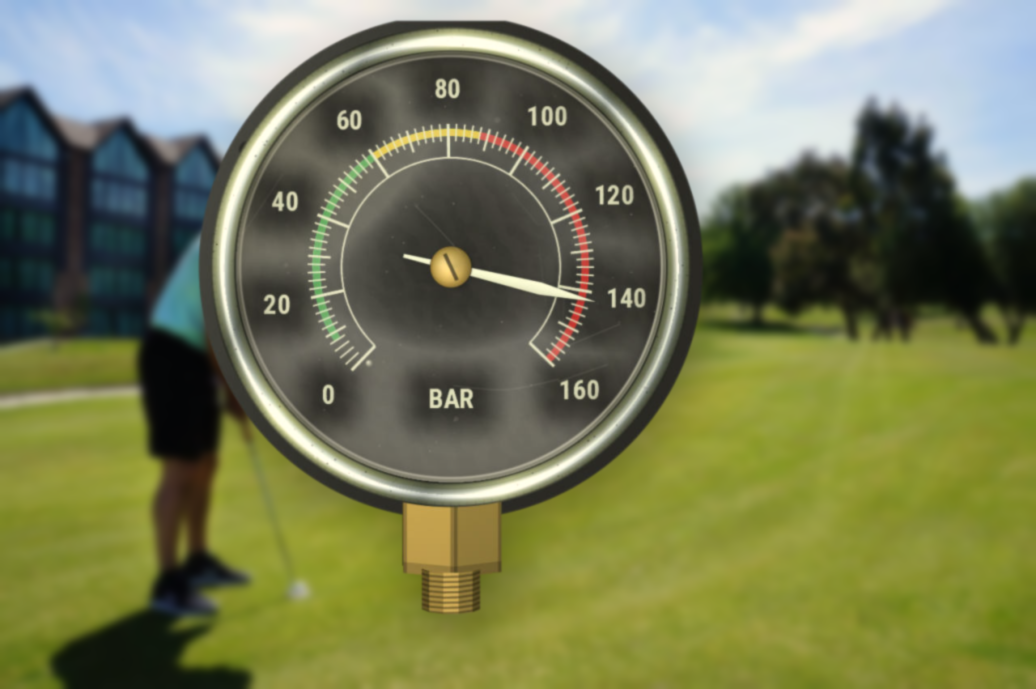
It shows 142; bar
